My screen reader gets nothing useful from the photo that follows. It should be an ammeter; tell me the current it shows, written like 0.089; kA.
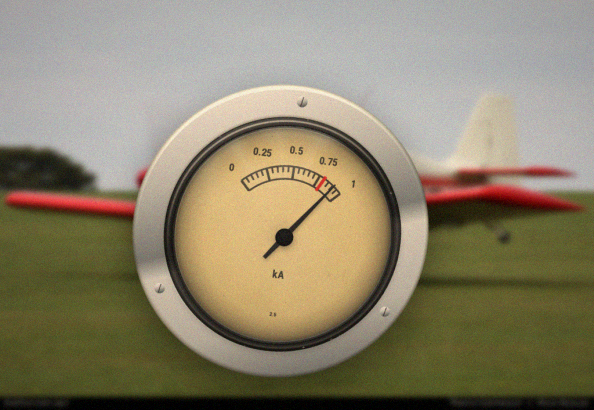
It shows 0.9; kA
